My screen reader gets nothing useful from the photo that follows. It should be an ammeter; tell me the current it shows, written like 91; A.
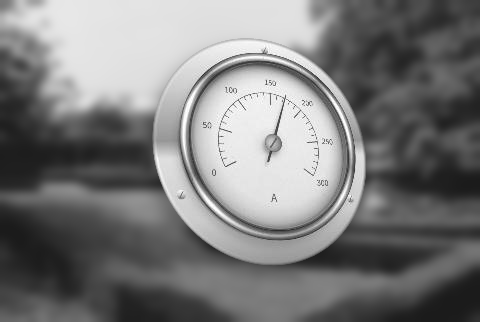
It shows 170; A
